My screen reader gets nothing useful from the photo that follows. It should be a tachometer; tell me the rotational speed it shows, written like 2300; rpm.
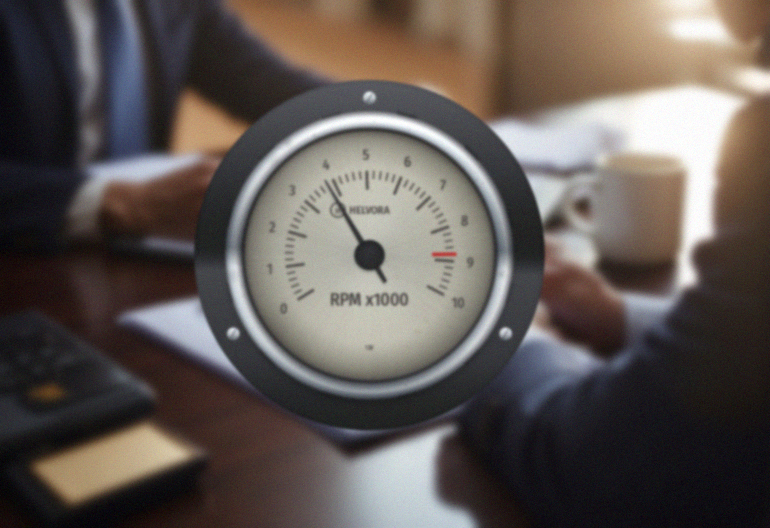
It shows 3800; rpm
